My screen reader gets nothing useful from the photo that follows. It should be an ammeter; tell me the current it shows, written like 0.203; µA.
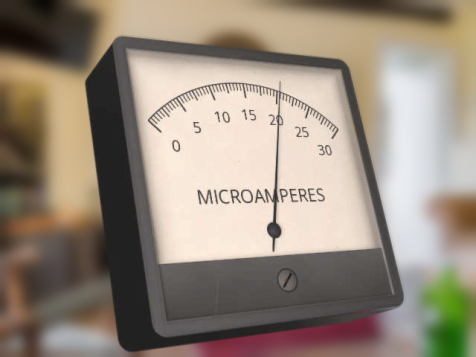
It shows 20; µA
